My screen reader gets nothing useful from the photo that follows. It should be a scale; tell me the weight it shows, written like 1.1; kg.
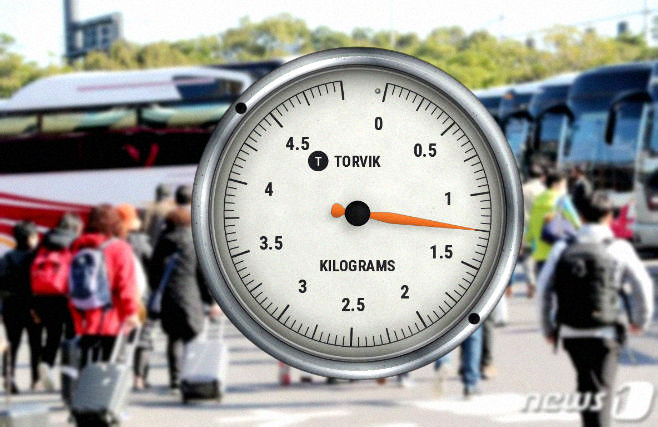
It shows 1.25; kg
